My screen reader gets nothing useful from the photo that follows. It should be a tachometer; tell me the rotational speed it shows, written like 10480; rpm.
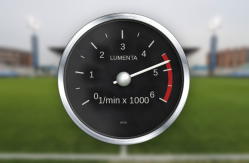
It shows 4750; rpm
